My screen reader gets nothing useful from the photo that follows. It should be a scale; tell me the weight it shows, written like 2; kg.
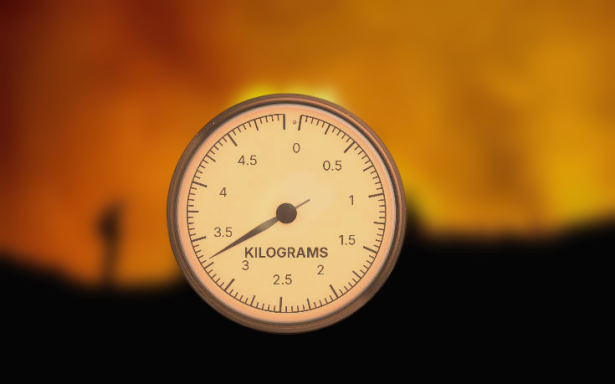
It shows 3.3; kg
